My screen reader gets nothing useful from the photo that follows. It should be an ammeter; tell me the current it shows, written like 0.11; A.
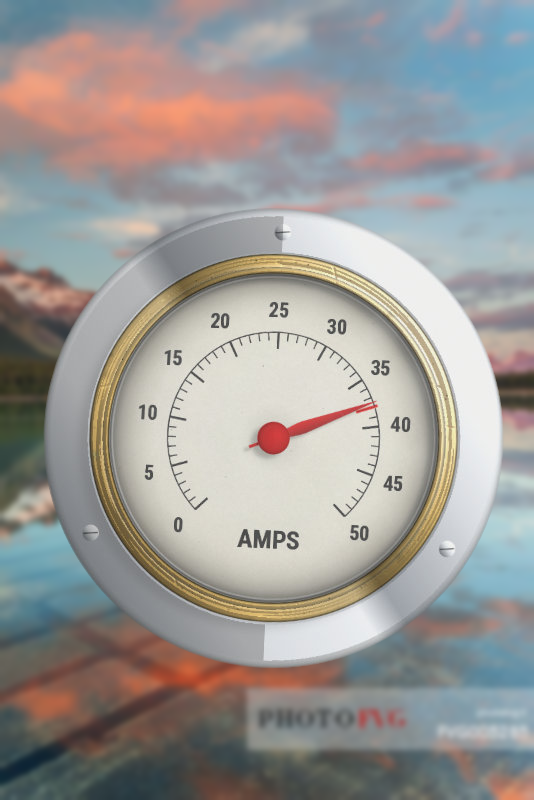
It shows 37.5; A
